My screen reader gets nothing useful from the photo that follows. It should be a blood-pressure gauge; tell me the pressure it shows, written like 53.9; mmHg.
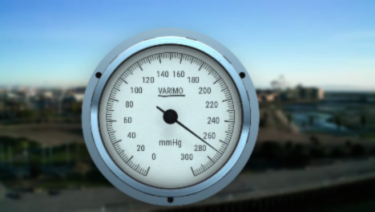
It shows 270; mmHg
